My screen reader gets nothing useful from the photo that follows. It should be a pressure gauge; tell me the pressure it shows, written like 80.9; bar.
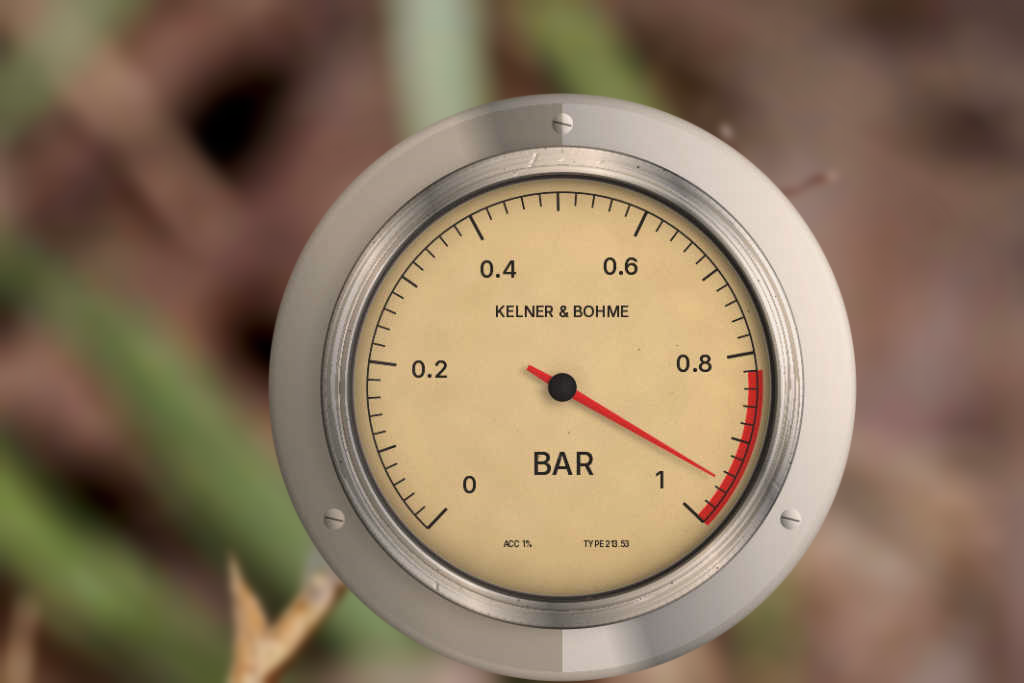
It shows 0.95; bar
